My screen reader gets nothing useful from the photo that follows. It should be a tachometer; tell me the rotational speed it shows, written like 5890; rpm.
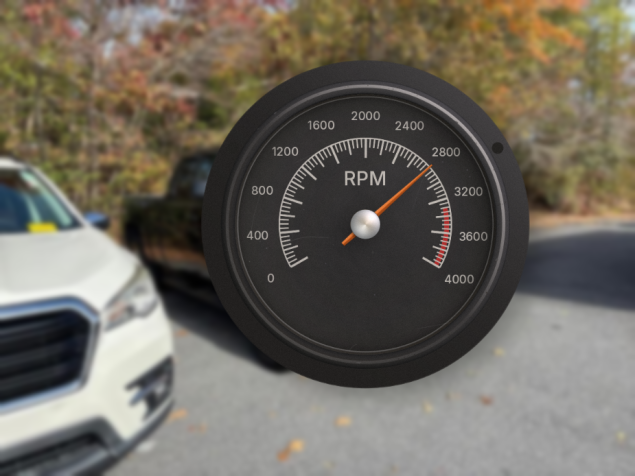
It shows 2800; rpm
